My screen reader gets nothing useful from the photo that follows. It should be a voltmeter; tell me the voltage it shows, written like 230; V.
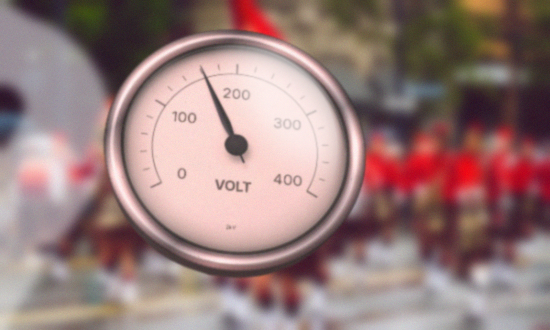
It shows 160; V
